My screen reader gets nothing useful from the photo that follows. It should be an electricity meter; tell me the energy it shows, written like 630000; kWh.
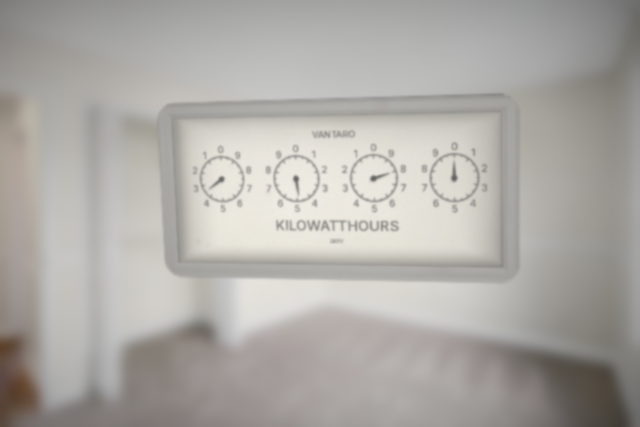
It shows 3480; kWh
